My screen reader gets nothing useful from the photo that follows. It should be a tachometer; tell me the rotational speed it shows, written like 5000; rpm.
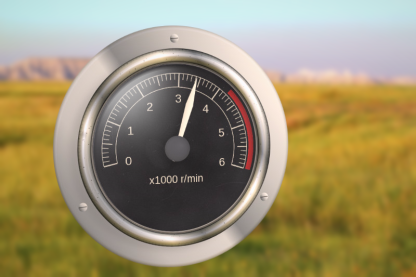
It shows 3400; rpm
